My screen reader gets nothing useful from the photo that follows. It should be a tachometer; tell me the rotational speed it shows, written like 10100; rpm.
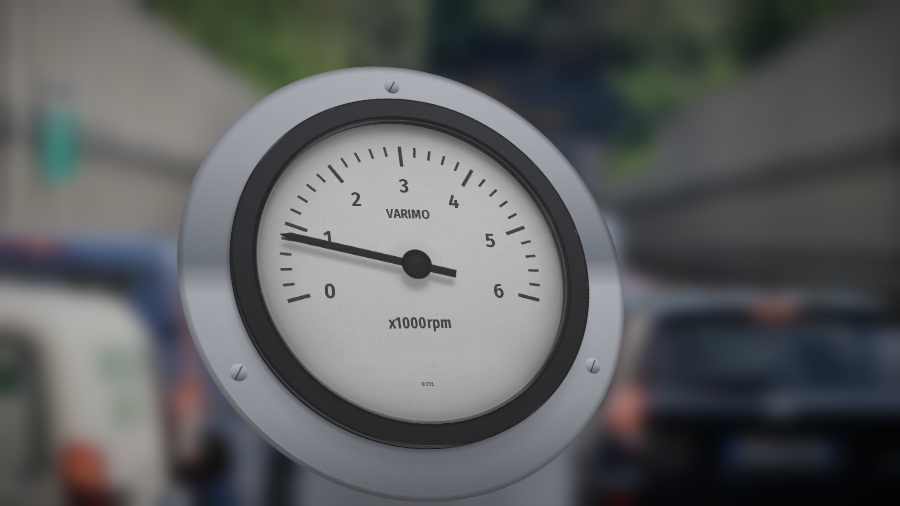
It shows 800; rpm
